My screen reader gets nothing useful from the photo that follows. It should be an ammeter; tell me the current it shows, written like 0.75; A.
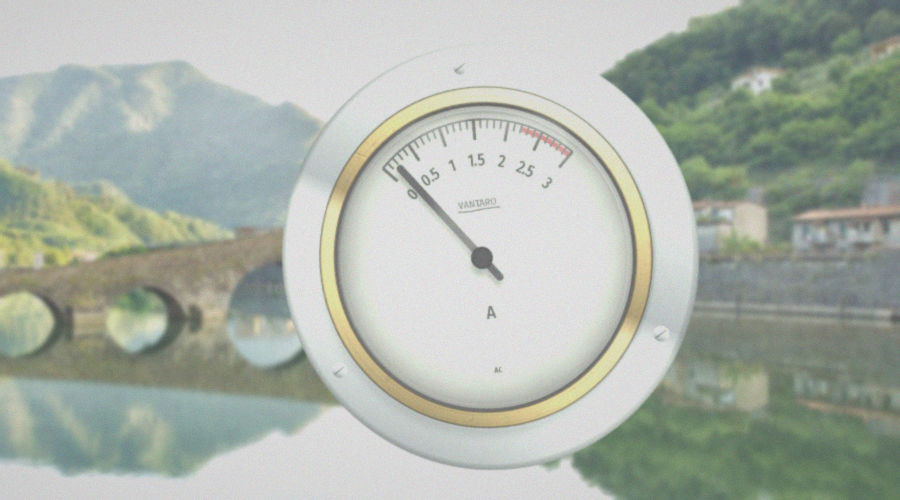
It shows 0.2; A
